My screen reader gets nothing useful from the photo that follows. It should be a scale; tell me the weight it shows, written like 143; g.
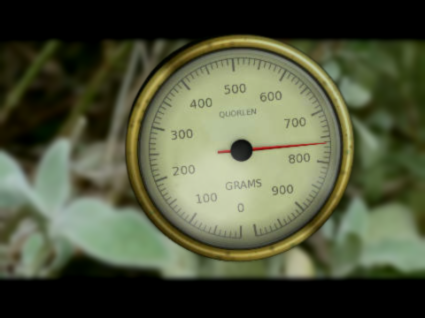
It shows 760; g
